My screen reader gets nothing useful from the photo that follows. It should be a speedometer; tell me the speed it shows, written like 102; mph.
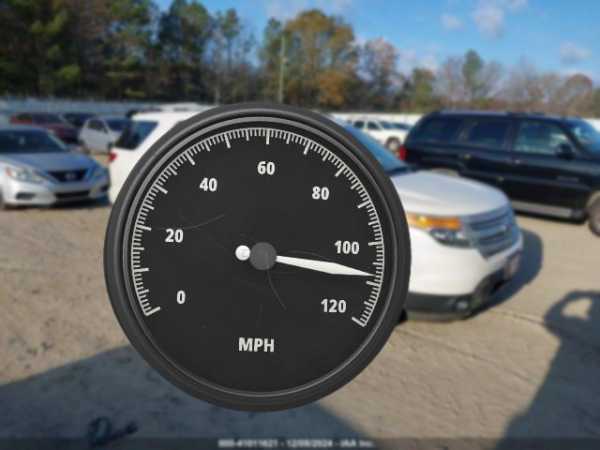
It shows 108; mph
